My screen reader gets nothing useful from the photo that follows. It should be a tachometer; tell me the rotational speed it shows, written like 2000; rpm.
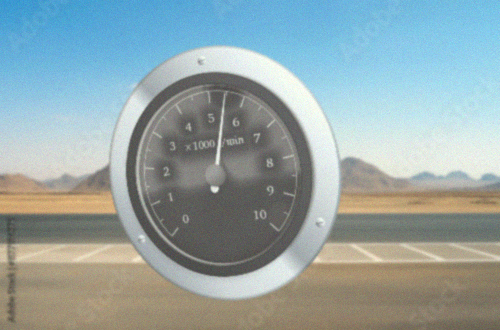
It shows 5500; rpm
